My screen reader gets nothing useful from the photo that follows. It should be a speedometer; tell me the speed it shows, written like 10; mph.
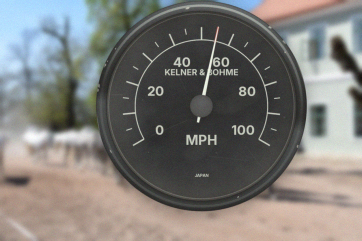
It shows 55; mph
